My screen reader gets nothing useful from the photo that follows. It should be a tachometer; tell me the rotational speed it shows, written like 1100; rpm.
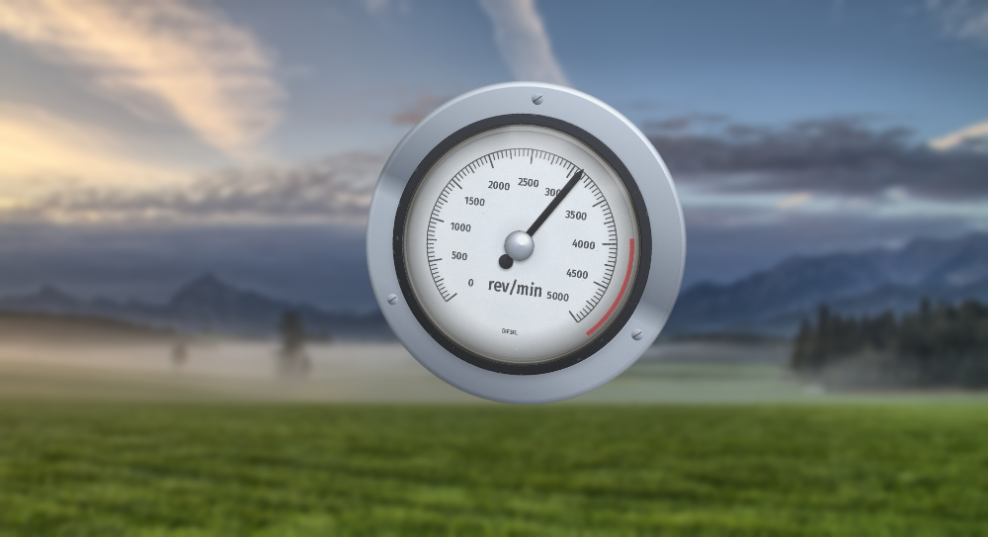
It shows 3100; rpm
